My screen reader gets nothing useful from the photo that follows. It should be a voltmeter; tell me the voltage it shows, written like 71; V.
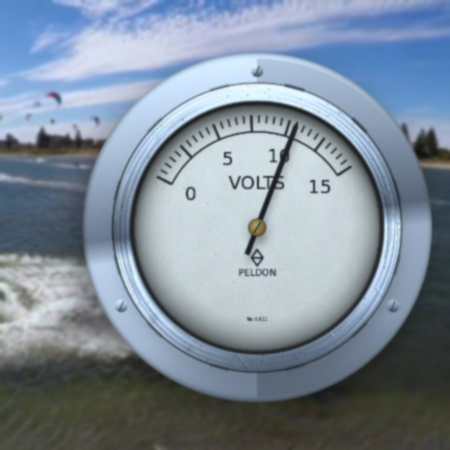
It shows 10.5; V
